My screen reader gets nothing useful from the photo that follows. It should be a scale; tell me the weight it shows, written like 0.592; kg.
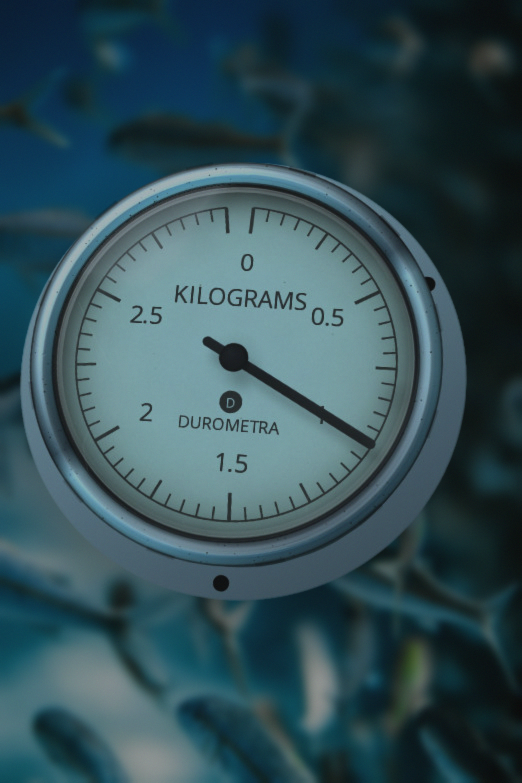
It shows 1; kg
